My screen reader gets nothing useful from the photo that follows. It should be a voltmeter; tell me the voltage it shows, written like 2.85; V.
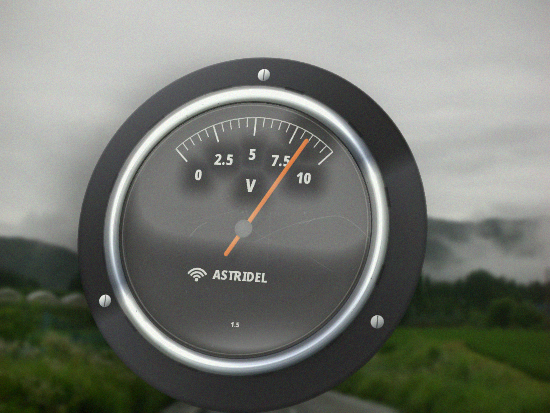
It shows 8.5; V
